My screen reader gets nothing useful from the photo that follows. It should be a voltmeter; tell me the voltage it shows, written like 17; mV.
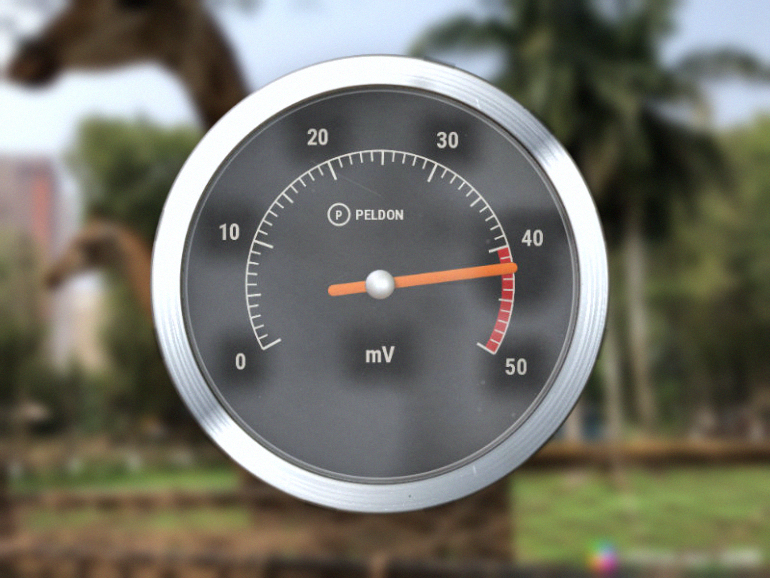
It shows 42; mV
